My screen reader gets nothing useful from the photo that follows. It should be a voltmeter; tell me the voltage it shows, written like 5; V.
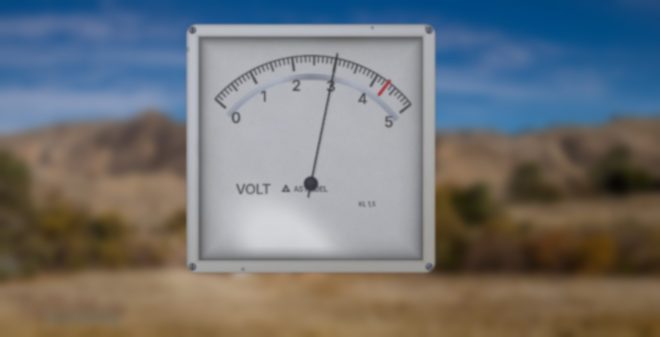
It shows 3; V
